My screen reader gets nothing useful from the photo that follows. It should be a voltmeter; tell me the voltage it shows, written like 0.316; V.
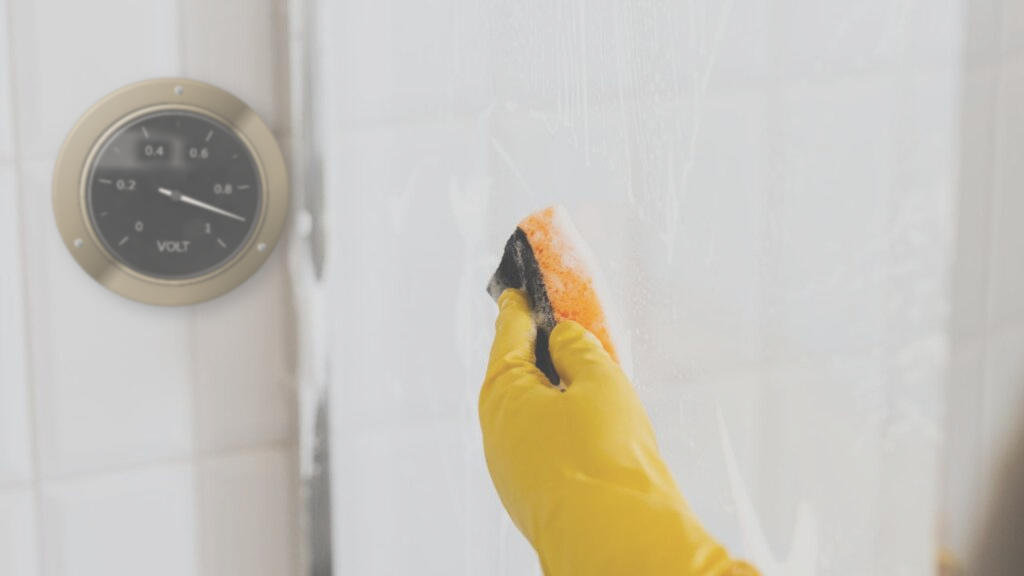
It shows 0.9; V
